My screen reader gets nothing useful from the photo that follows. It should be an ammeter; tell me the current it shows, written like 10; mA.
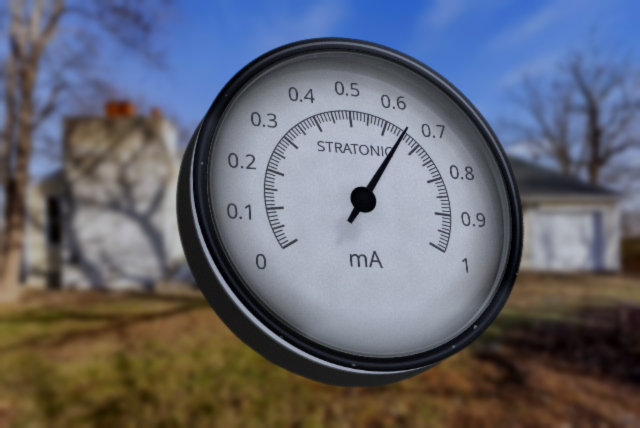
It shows 0.65; mA
